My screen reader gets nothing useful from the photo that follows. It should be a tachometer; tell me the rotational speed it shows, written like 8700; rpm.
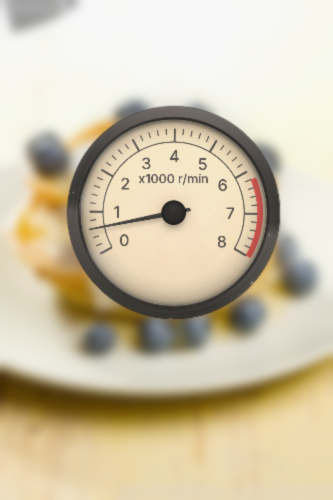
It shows 600; rpm
